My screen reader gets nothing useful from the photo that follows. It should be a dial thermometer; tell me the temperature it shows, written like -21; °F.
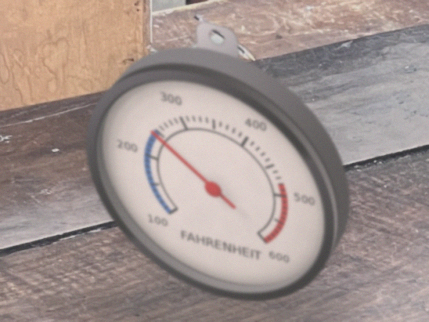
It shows 250; °F
